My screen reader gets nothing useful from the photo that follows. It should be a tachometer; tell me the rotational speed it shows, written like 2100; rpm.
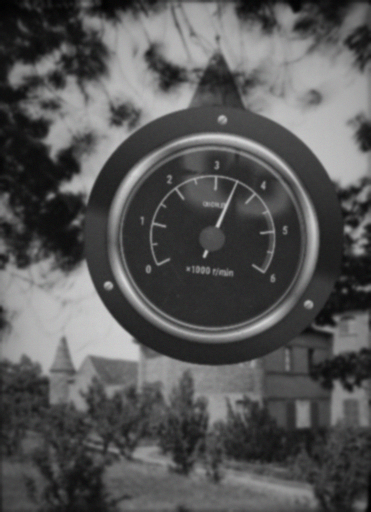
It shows 3500; rpm
